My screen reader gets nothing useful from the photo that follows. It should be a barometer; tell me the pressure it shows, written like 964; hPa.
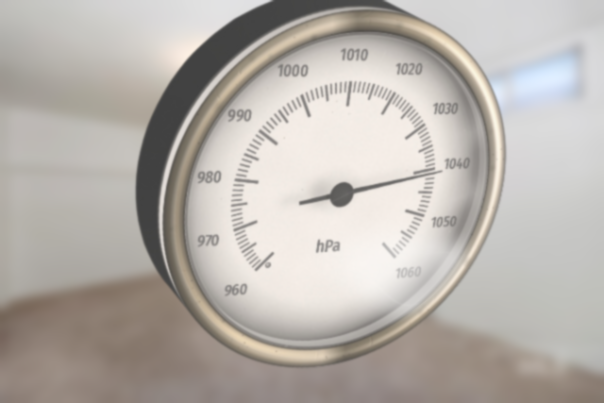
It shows 1040; hPa
